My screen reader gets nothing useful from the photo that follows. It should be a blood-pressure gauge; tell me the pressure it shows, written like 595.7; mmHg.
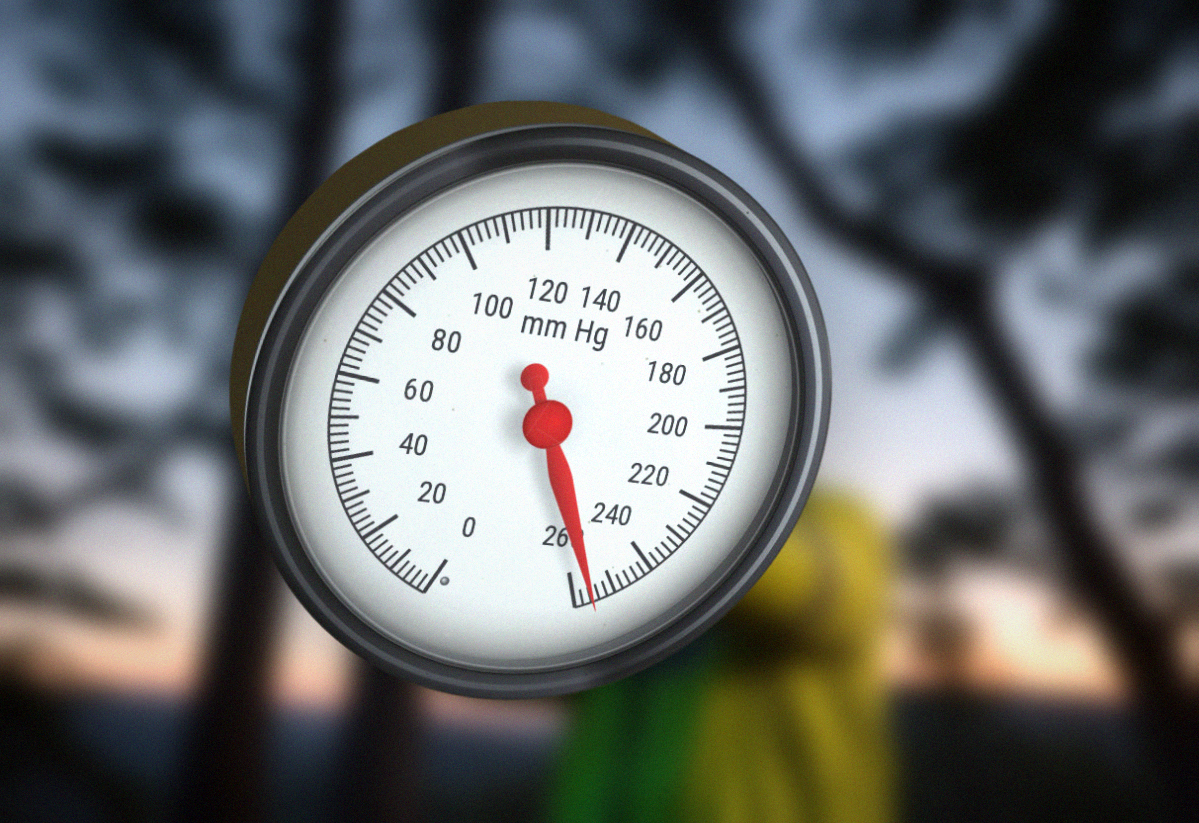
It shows 256; mmHg
